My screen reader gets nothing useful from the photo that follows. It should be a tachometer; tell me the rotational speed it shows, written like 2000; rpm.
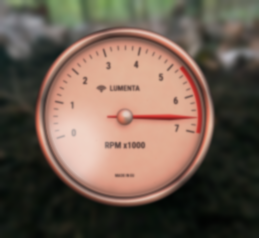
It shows 6600; rpm
